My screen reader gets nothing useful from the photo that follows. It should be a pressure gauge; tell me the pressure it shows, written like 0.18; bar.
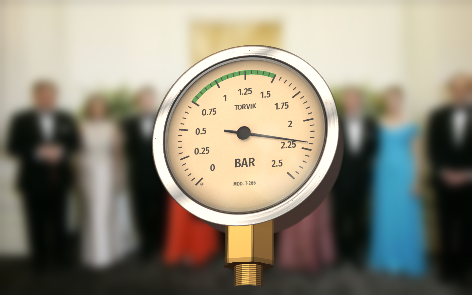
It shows 2.2; bar
